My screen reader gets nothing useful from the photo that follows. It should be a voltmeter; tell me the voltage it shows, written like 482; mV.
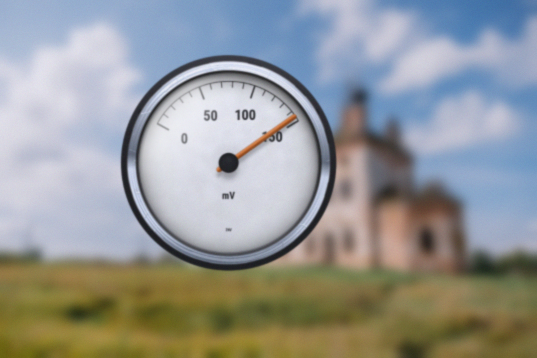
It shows 145; mV
